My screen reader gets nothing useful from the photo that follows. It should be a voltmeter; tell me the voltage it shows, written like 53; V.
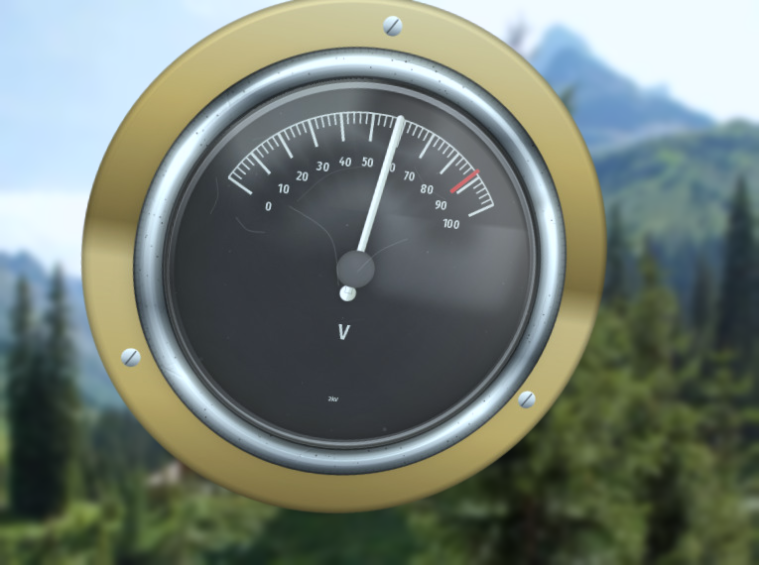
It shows 58; V
